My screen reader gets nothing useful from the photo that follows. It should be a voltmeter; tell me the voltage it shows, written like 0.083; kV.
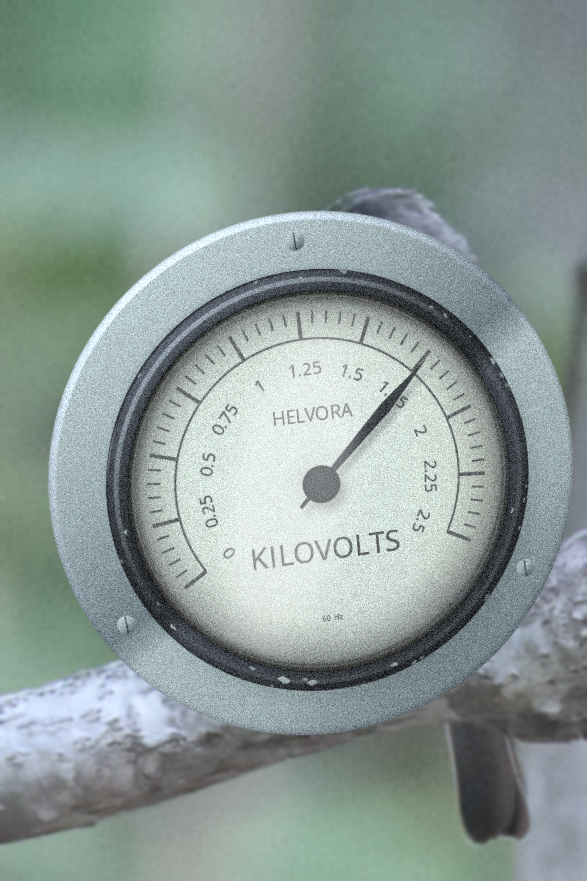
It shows 1.75; kV
